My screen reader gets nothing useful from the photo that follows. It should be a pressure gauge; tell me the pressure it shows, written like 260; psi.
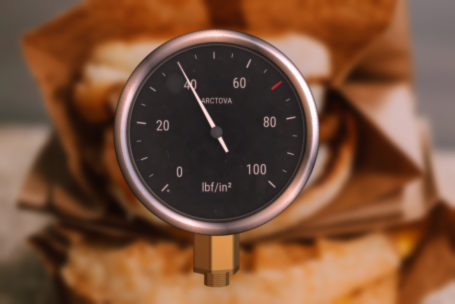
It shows 40; psi
